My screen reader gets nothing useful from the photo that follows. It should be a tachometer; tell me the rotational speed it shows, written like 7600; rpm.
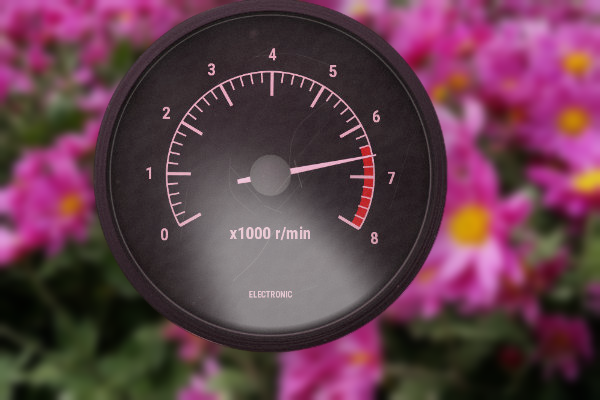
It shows 6600; rpm
